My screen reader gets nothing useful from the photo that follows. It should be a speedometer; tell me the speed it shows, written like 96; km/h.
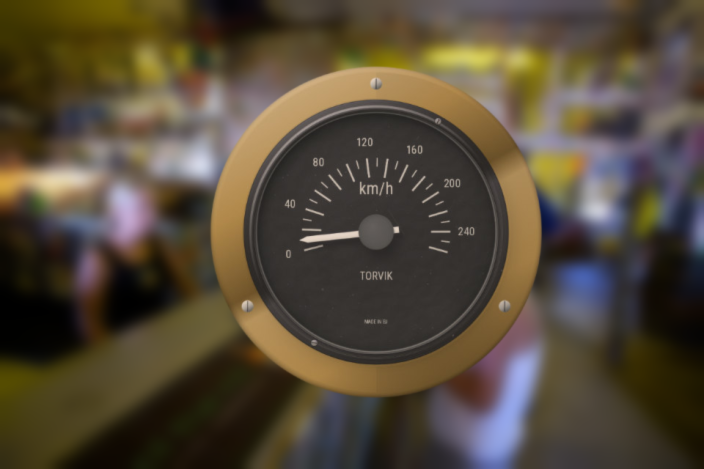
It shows 10; km/h
